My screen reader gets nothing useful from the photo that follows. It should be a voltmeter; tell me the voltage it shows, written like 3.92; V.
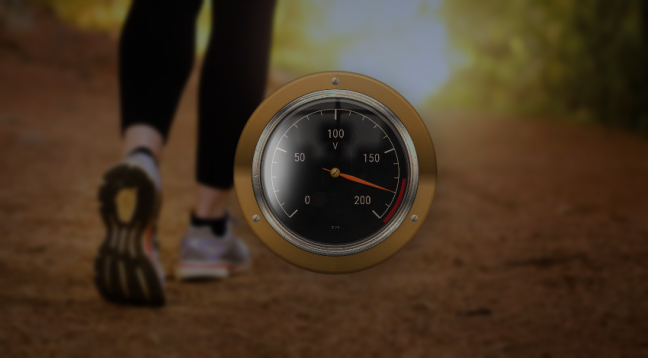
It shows 180; V
